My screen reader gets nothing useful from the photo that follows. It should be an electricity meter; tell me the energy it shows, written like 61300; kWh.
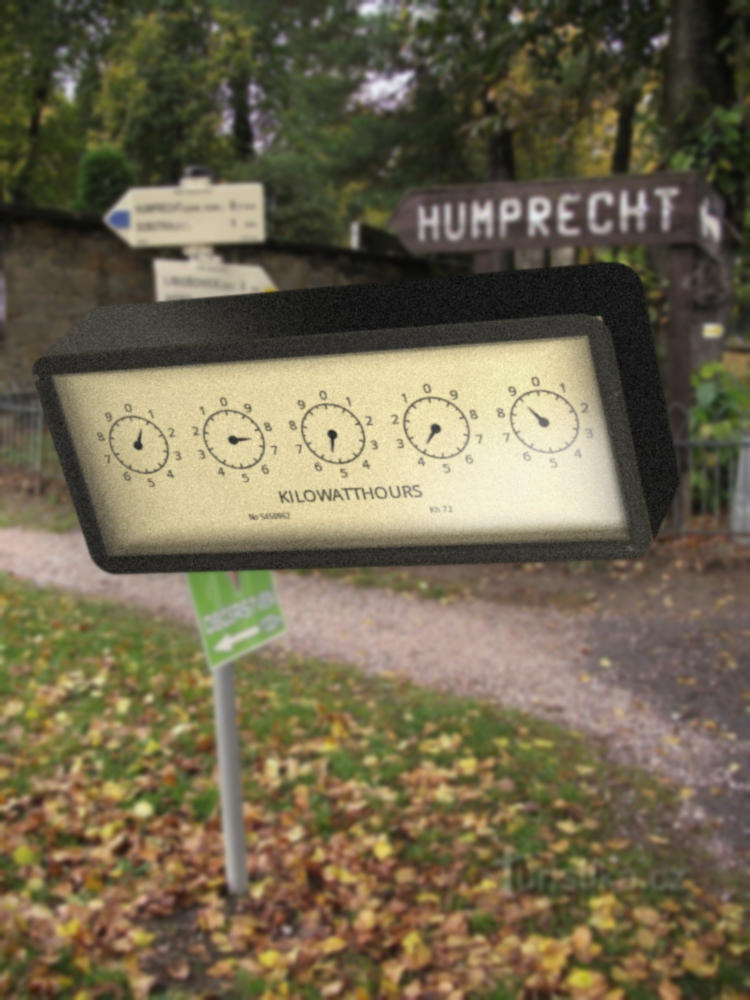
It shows 7539; kWh
